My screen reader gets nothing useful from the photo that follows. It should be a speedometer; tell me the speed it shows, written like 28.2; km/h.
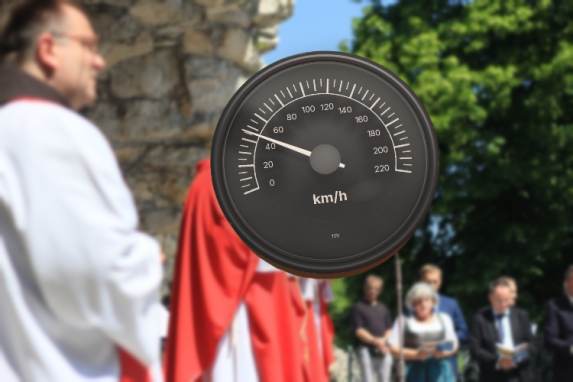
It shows 45; km/h
